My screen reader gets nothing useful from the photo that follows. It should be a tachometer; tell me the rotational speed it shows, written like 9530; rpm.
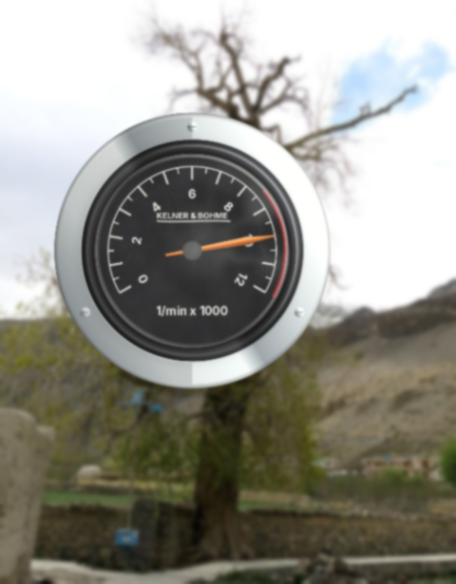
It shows 10000; rpm
